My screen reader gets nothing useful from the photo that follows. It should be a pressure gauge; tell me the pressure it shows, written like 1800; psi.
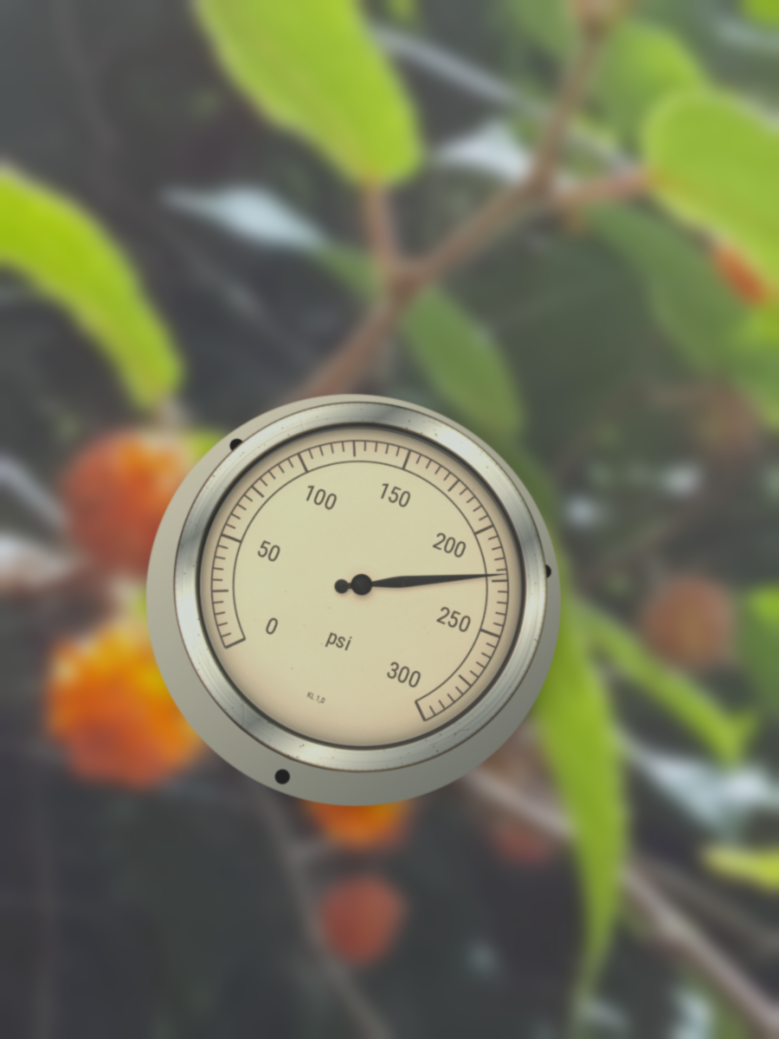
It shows 222.5; psi
